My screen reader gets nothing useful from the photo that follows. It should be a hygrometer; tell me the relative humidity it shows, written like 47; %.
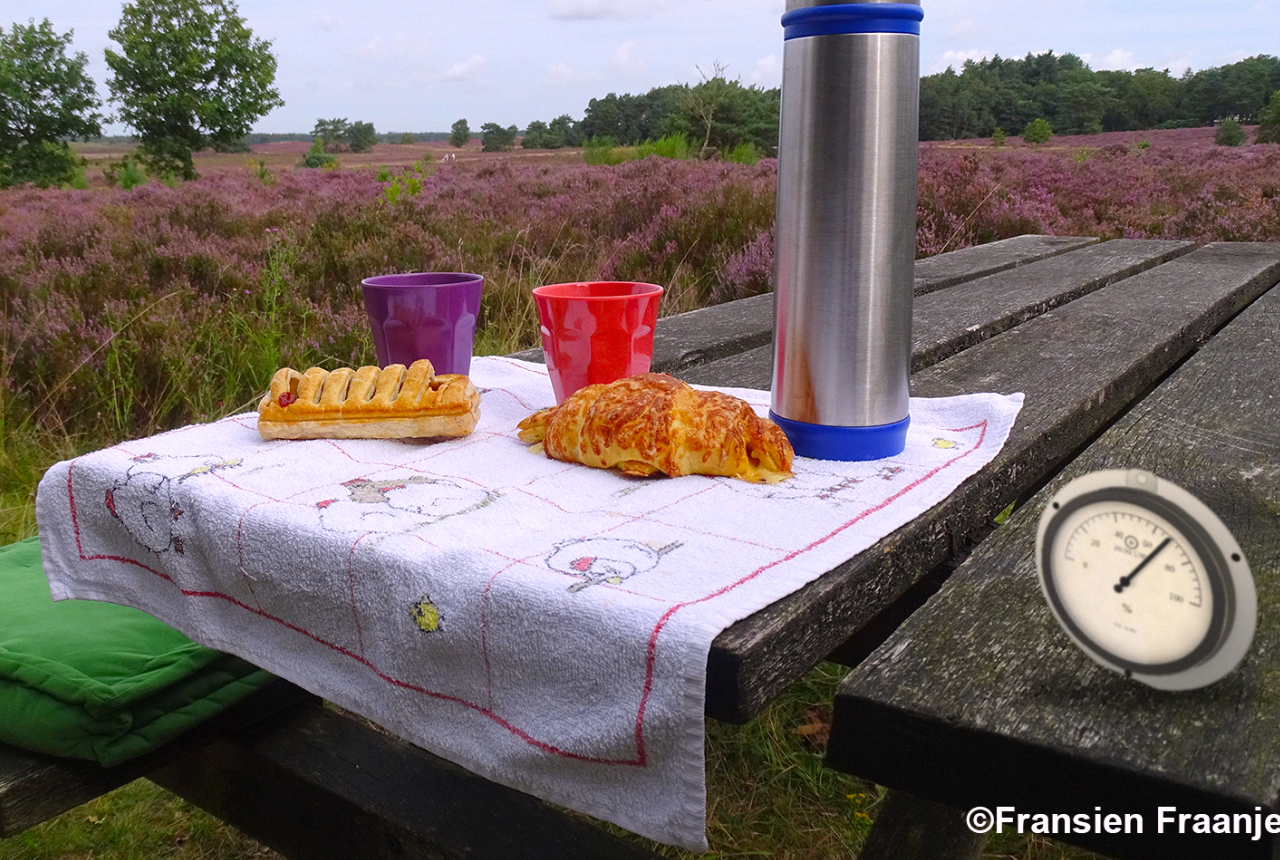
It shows 68; %
